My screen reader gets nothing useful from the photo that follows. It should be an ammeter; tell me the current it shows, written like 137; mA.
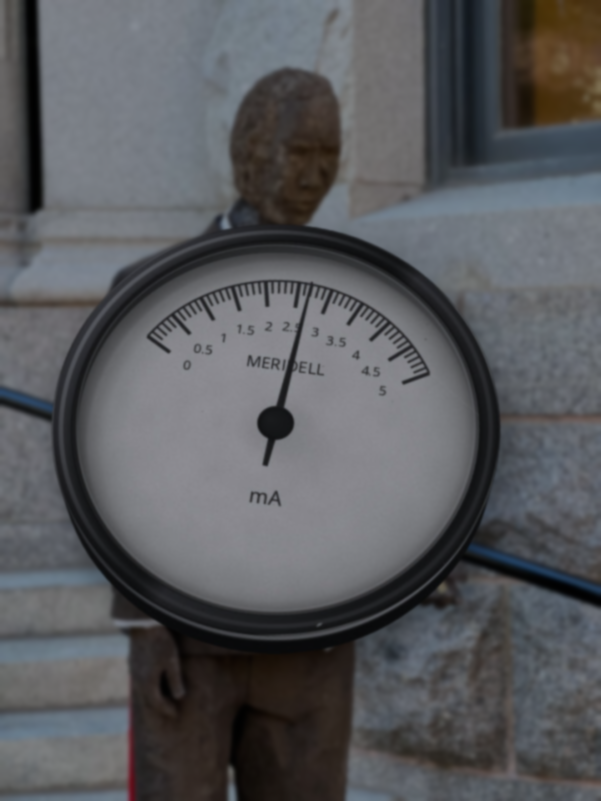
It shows 2.7; mA
